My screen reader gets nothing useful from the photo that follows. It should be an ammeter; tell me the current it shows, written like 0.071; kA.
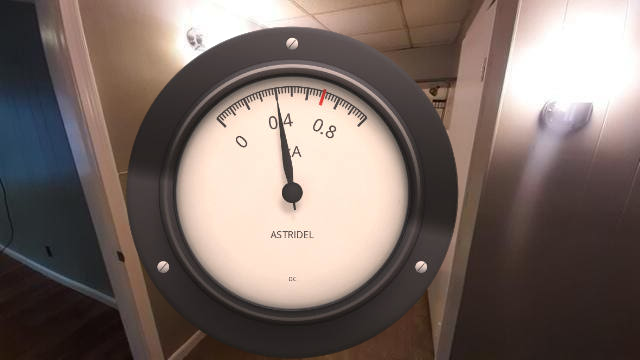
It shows 0.4; kA
